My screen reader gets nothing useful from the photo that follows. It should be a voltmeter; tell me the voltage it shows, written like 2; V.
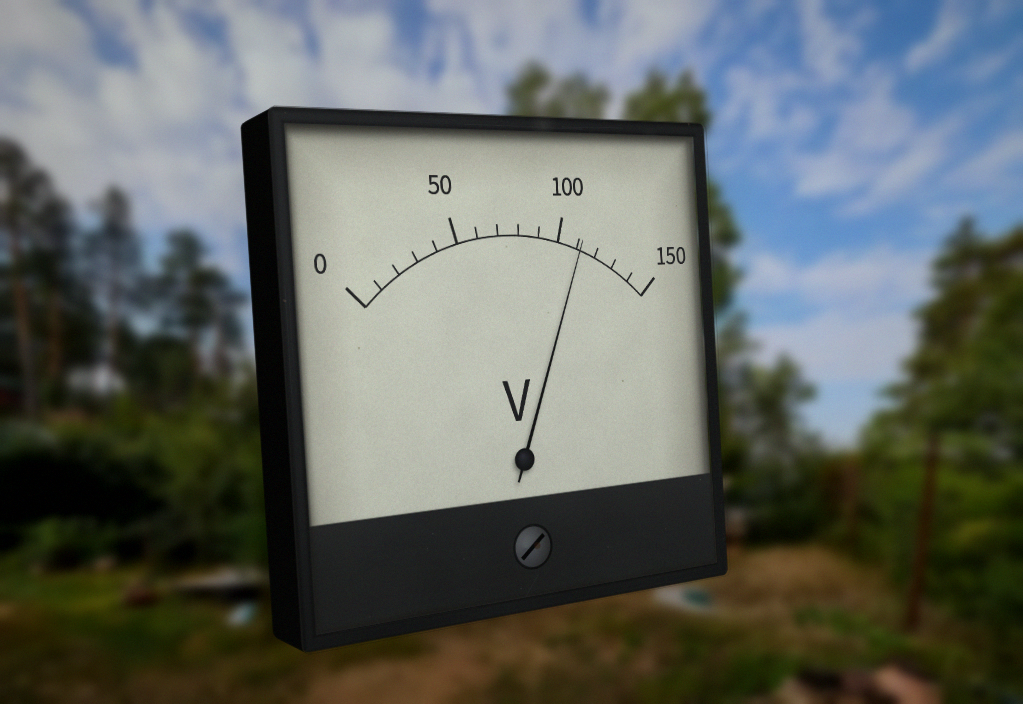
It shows 110; V
